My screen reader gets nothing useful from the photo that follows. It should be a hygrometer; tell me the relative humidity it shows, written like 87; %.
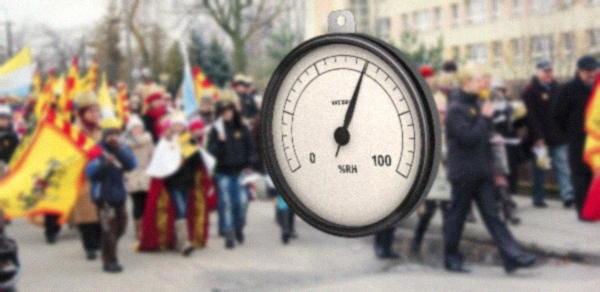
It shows 60; %
